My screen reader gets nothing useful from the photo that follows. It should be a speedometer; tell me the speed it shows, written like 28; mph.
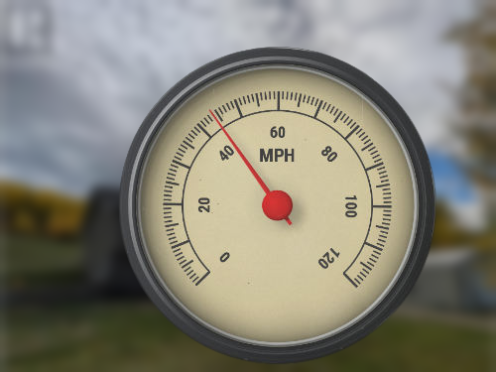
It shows 44; mph
